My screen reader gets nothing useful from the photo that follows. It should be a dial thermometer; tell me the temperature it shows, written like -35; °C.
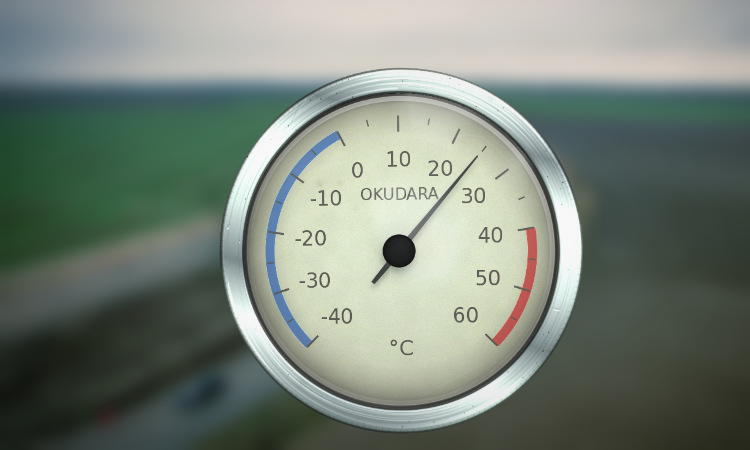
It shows 25; °C
